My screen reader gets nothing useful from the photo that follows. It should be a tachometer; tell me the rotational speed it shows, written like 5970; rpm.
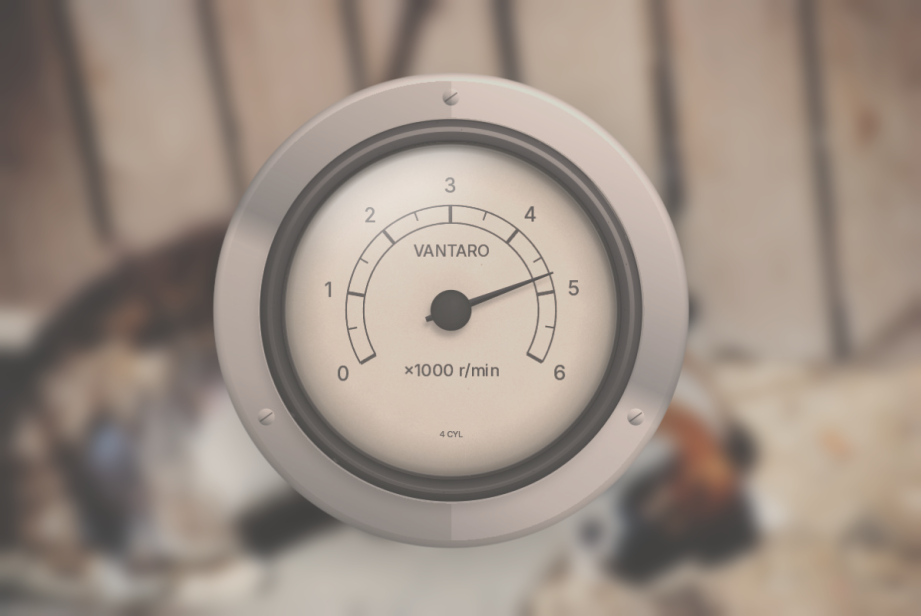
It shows 4750; rpm
